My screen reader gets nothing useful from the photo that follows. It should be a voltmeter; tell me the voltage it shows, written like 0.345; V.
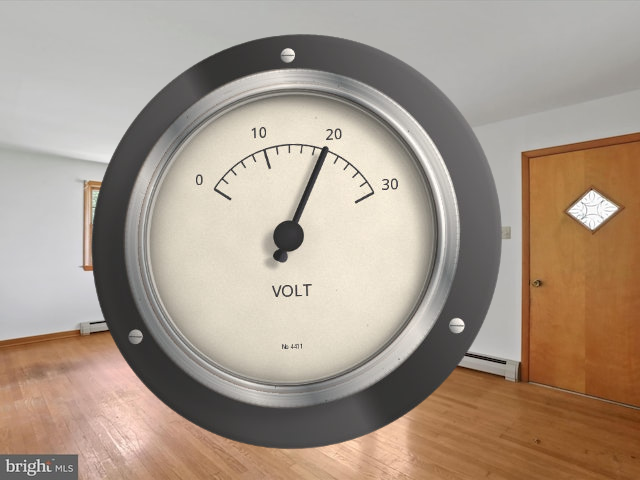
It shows 20; V
